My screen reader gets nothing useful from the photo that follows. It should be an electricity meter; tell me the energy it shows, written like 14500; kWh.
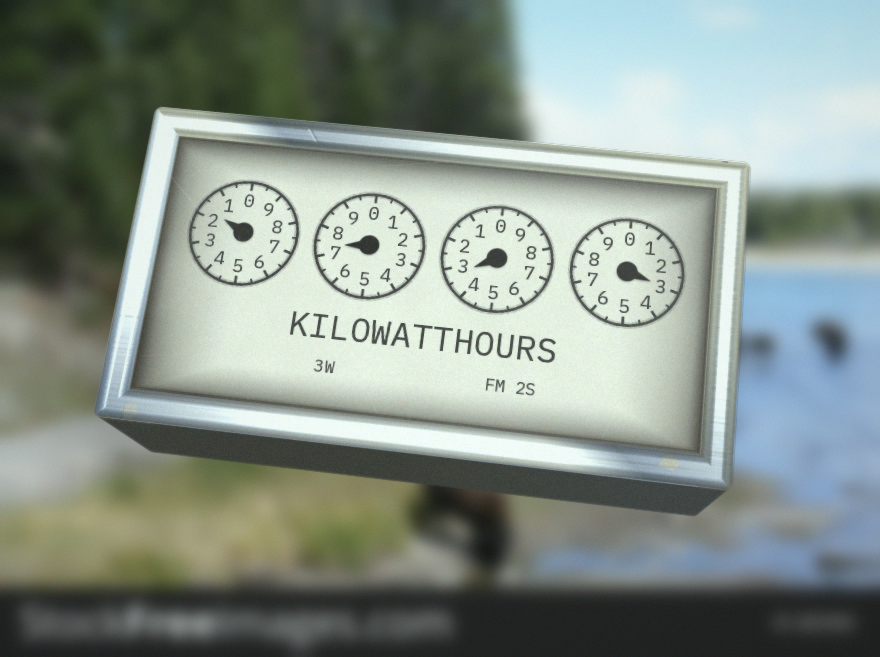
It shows 1733; kWh
